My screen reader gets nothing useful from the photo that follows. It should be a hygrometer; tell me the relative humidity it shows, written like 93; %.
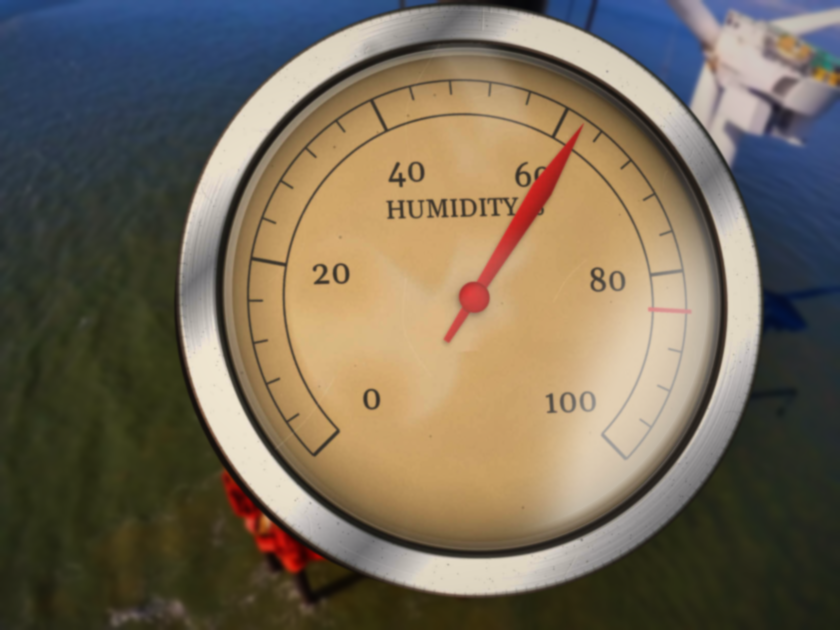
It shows 62; %
